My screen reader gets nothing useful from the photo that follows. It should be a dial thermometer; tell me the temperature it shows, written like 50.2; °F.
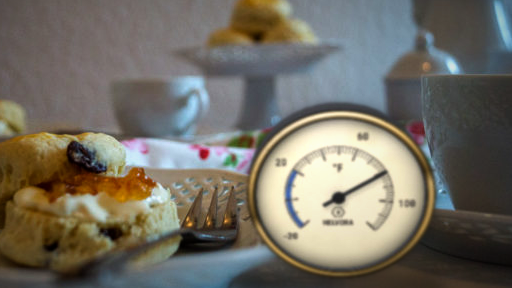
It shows 80; °F
